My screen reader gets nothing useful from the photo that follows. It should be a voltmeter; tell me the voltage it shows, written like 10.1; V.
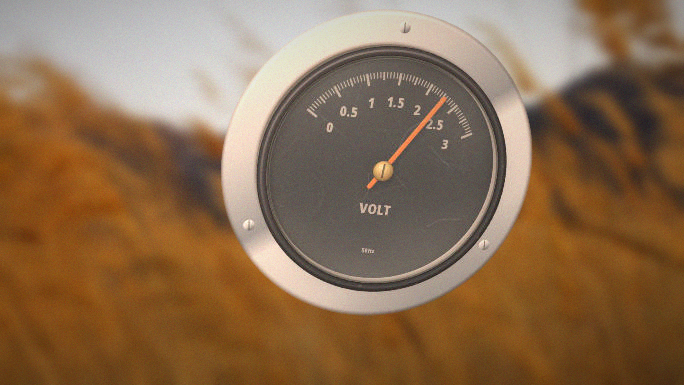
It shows 2.25; V
